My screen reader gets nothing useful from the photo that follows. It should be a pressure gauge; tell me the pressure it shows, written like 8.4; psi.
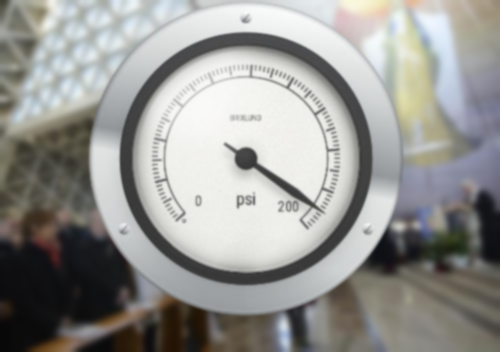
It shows 190; psi
